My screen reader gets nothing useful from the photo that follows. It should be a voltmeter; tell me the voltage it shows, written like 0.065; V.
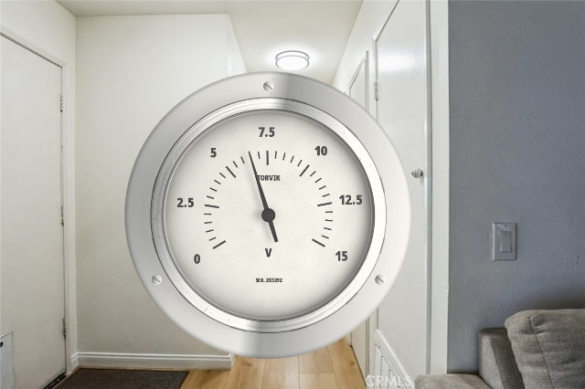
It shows 6.5; V
